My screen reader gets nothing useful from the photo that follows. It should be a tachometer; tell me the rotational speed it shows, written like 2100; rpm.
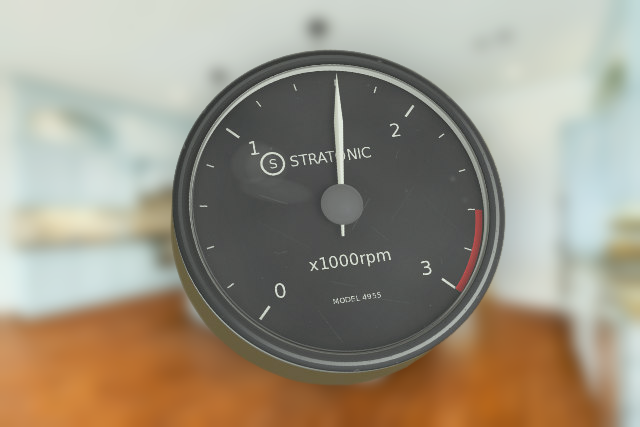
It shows 1600; rpm
